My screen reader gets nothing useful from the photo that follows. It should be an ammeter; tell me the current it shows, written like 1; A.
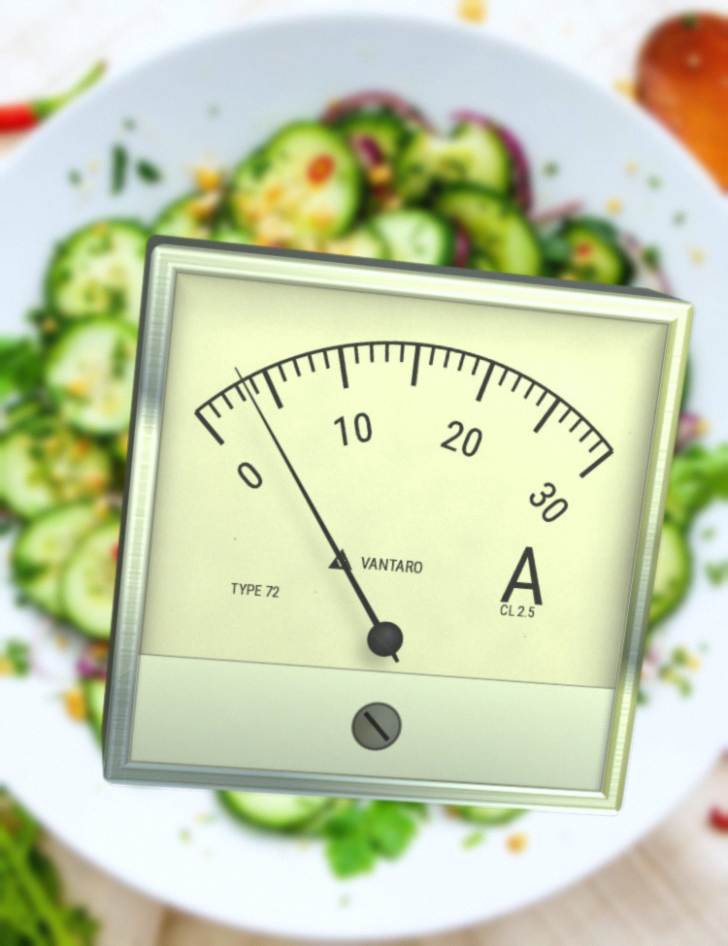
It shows 3.5; A
